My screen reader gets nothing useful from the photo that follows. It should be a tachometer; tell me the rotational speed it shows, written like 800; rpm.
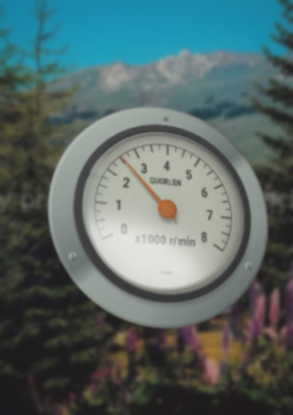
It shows 2500; rpm
